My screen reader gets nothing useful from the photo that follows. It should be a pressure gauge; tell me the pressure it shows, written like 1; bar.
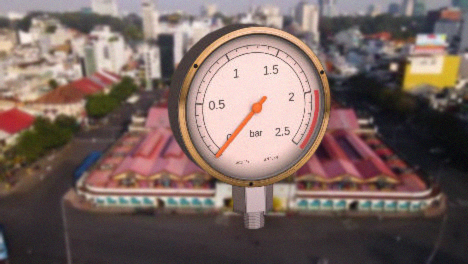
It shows 0; bar
